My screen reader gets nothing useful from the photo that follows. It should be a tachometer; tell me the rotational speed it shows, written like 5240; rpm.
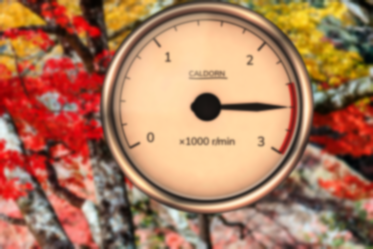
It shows 2600; rpm
